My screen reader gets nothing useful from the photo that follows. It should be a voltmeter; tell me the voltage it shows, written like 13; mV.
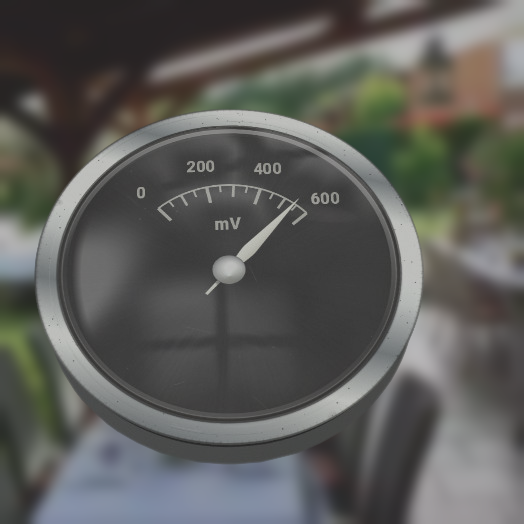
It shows 550; mV
